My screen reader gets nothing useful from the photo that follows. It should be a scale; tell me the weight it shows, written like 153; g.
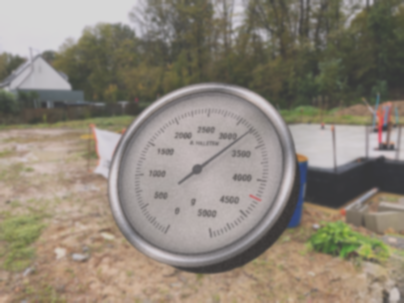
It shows 3250; g
